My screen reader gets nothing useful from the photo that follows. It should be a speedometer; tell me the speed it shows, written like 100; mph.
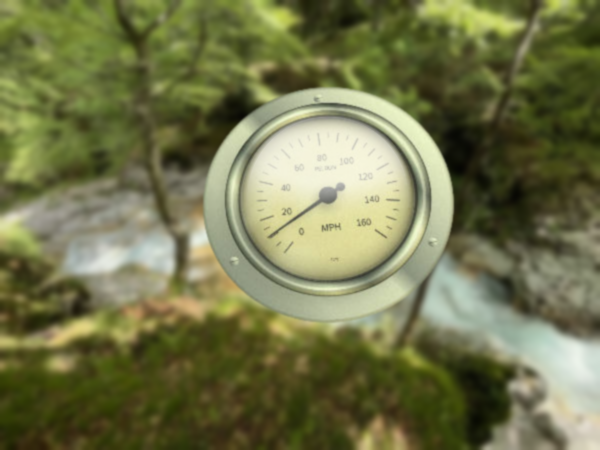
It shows 10; mph
